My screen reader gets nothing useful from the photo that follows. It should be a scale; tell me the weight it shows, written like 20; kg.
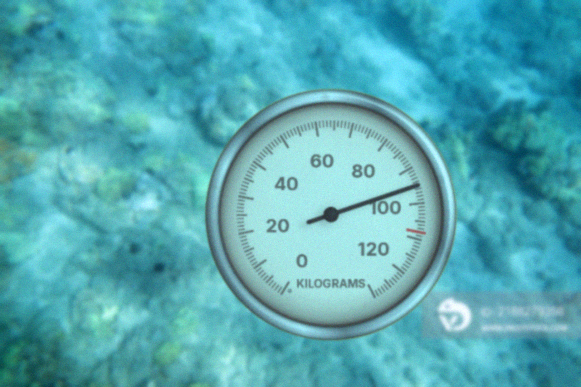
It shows 95; kg
